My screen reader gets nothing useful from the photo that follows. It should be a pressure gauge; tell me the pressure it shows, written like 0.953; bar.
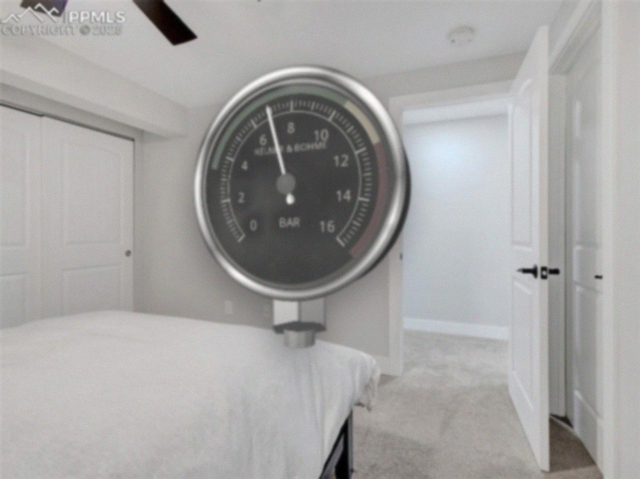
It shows 7; bar
